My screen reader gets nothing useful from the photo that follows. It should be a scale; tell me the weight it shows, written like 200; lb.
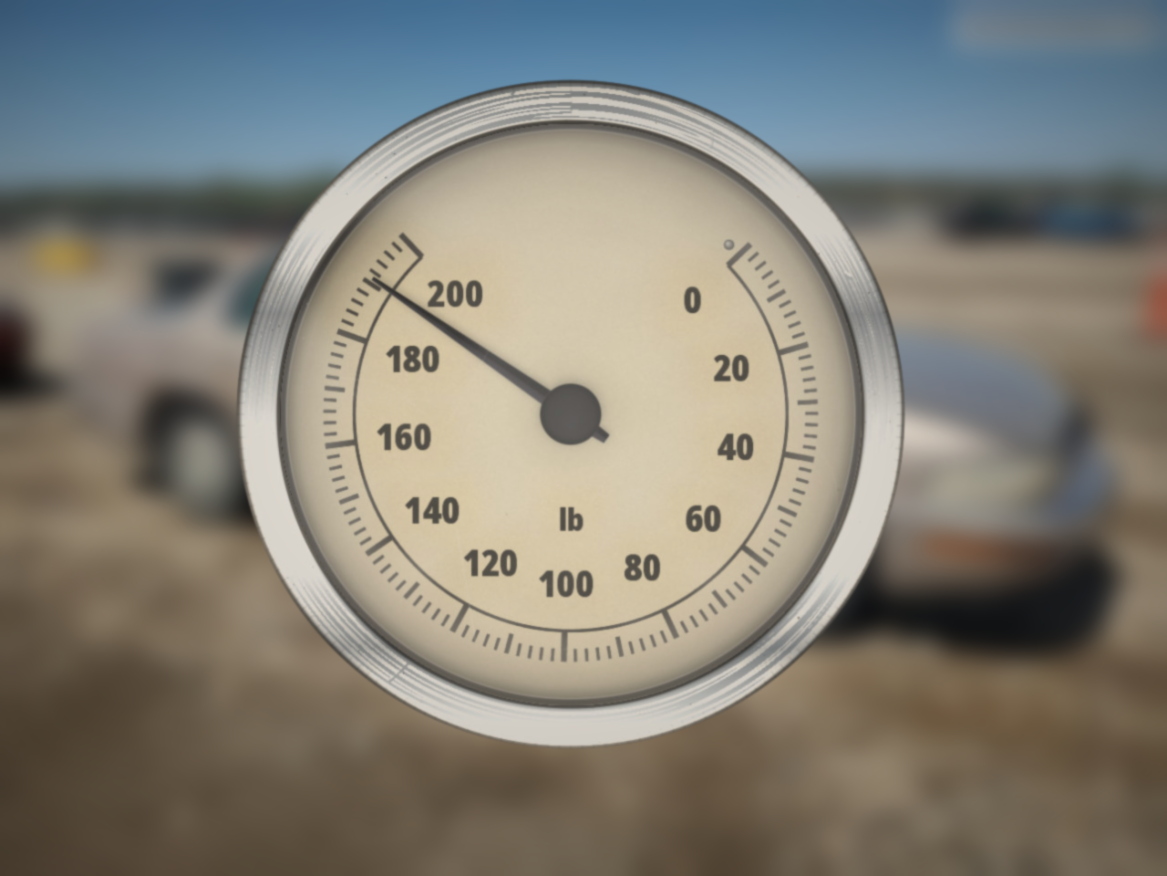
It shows 191; lb
